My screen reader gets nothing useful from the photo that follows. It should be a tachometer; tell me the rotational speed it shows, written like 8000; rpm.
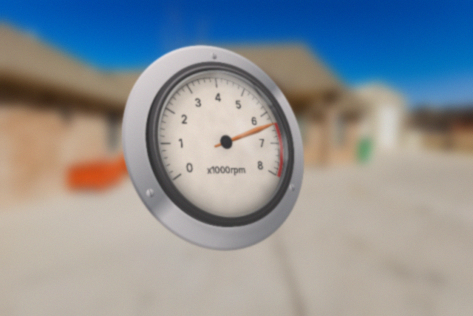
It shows 6400; rpm
